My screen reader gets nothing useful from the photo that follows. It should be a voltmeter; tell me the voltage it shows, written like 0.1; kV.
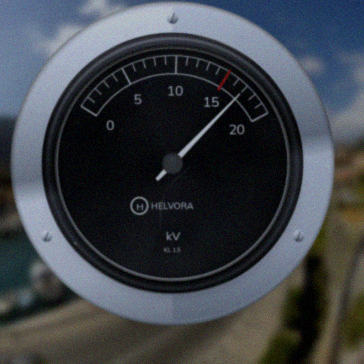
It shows 17; kV
